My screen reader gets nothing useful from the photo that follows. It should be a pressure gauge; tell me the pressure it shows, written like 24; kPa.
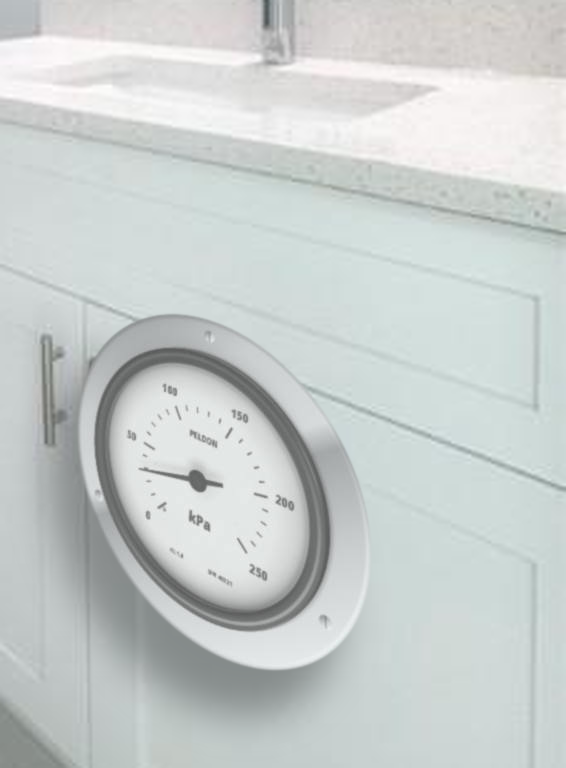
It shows 30; kPa
